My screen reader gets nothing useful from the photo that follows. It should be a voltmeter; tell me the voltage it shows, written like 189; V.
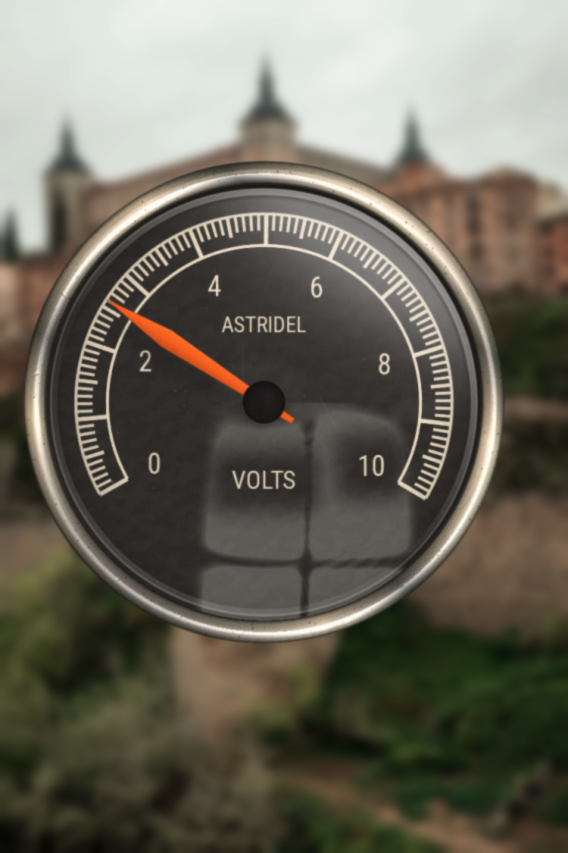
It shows 2.6; V
